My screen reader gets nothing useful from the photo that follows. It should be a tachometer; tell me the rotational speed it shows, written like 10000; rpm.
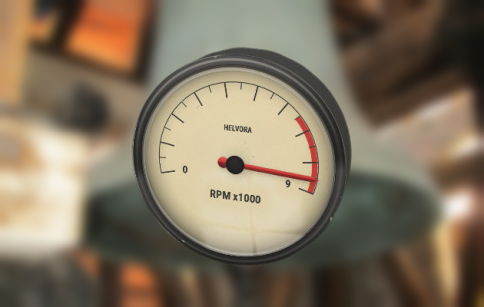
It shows 8500; rpm
